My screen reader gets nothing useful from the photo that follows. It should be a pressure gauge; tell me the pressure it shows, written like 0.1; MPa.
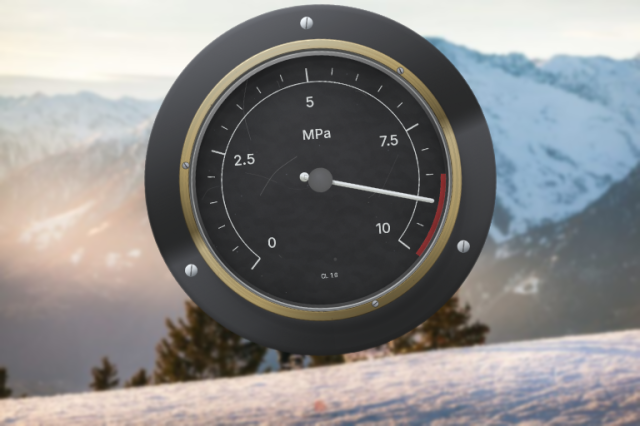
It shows 9; MPa
